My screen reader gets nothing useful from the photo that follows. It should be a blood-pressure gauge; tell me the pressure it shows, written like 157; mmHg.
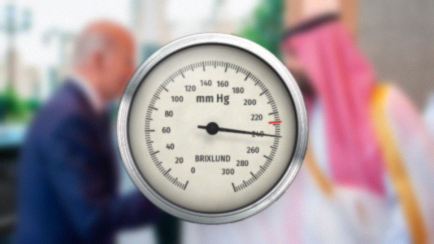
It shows 240; mmHg
